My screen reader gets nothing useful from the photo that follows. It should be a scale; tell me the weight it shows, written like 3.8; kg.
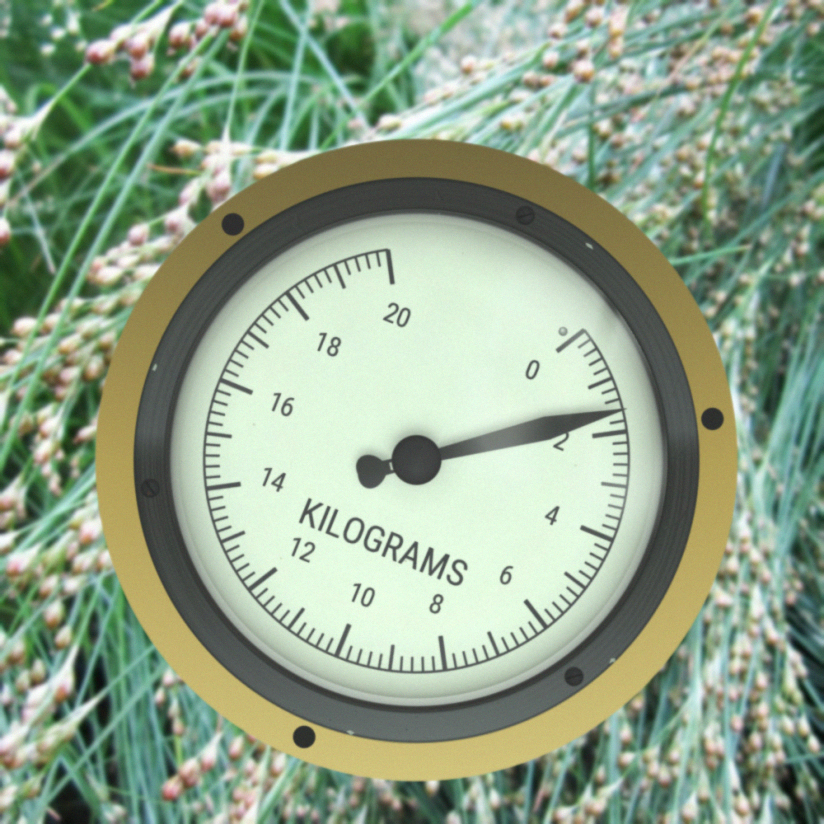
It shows 1.6; kg
